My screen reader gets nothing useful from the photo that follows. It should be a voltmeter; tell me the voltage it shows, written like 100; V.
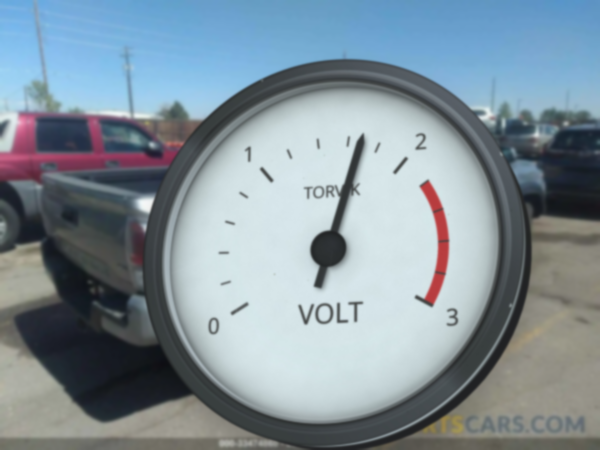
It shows 1.7; V
